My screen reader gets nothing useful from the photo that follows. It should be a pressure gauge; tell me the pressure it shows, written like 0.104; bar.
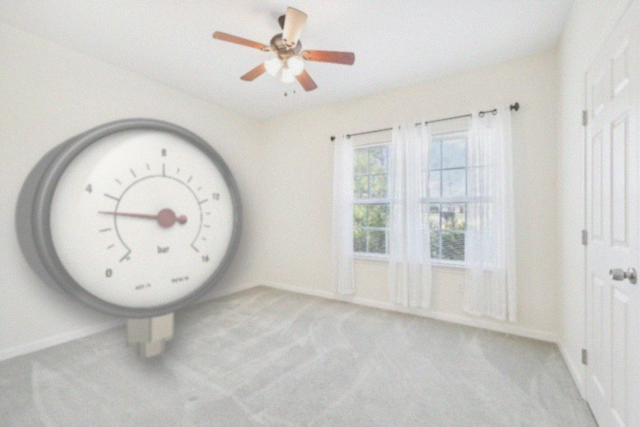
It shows 3; bar
